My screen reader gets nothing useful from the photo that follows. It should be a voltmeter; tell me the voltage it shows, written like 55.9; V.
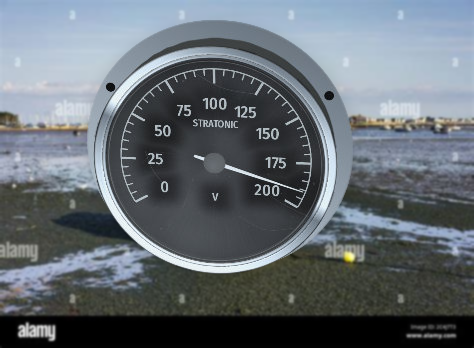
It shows 190; V
